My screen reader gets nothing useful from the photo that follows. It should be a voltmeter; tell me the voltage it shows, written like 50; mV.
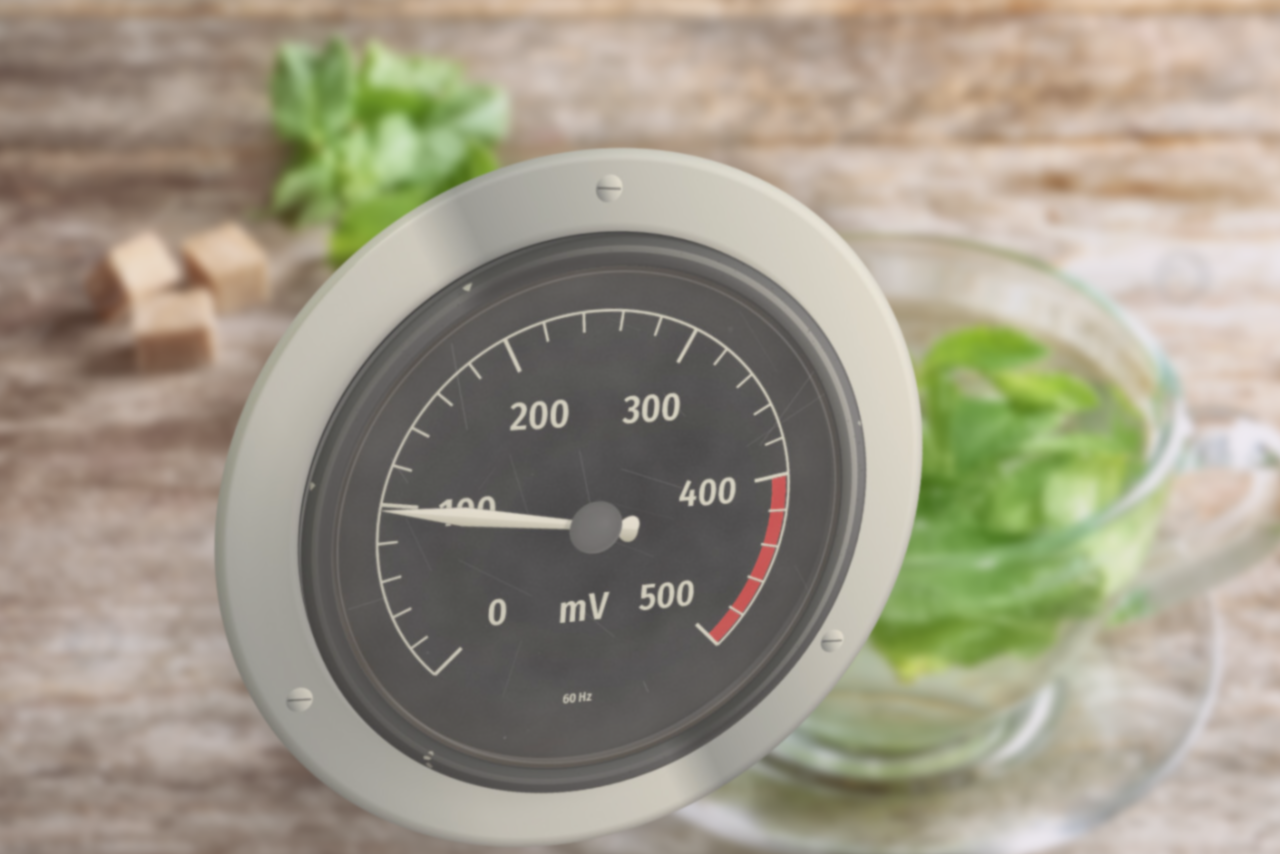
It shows 100; mV
